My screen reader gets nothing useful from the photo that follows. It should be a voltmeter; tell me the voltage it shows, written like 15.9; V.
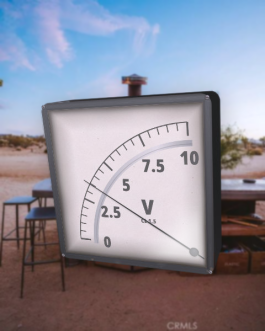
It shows 3.5; V
